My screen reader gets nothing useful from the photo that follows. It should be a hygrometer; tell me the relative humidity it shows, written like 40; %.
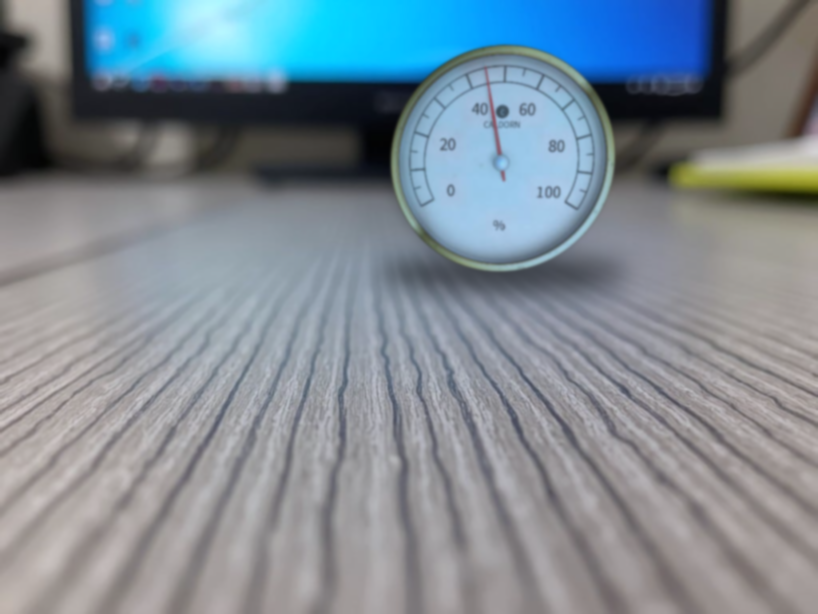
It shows 45; %
